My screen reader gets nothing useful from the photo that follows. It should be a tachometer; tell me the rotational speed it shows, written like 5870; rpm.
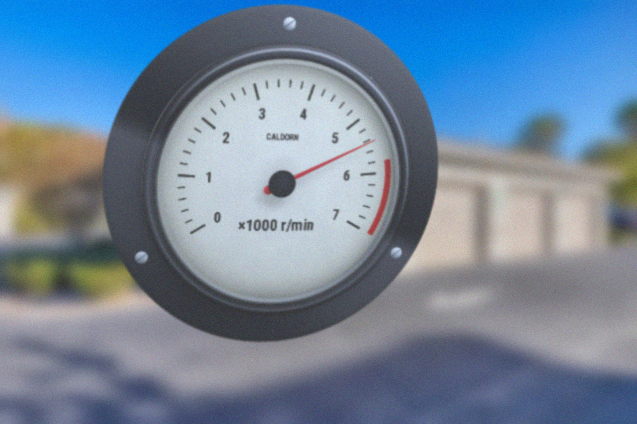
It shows 5400; rpm
